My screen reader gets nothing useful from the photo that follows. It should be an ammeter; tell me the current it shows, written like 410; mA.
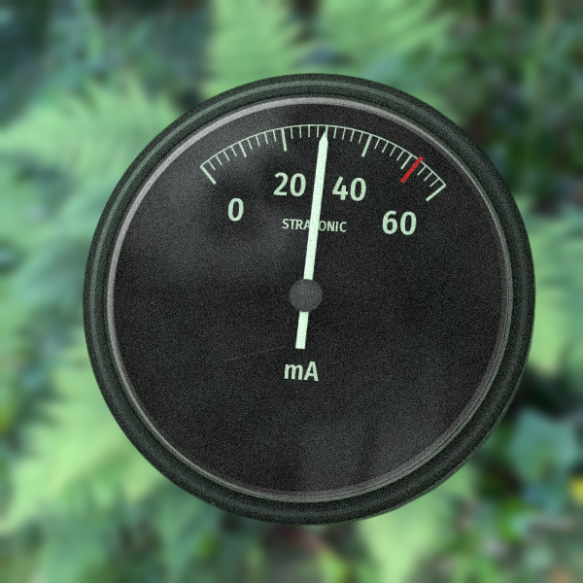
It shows 30; mA
